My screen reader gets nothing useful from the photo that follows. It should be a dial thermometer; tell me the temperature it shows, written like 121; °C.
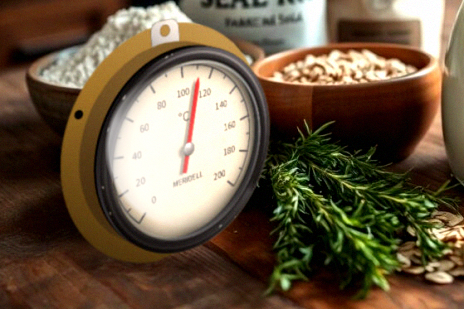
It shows 110; °C
